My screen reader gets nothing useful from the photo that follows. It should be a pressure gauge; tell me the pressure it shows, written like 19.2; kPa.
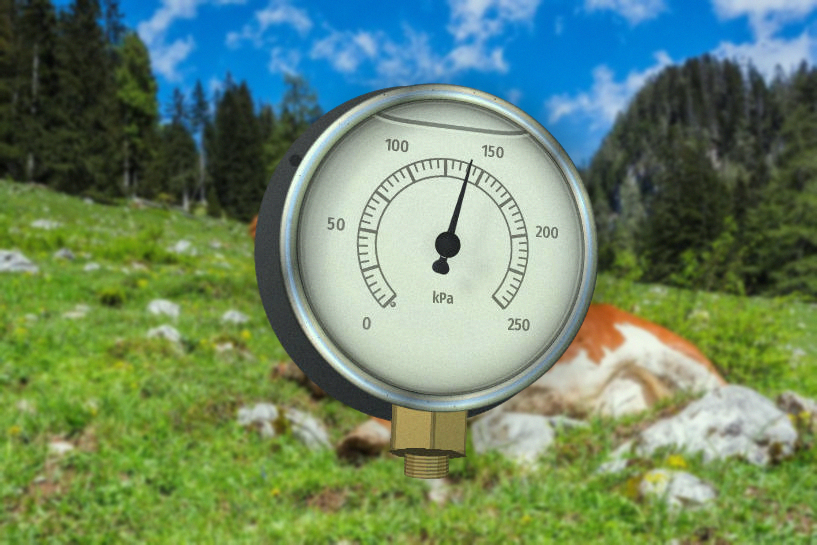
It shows 140; kPa
